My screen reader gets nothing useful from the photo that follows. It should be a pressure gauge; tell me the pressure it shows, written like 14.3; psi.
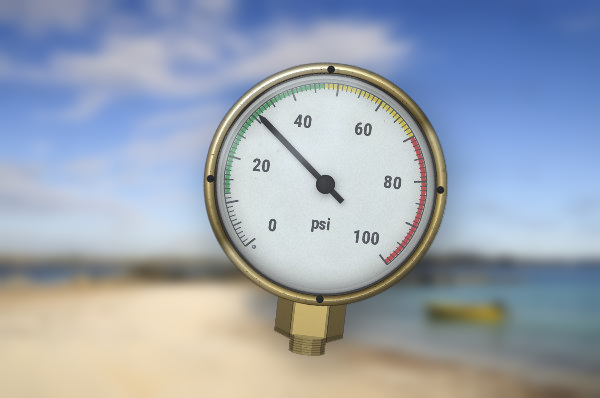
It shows 31; psi
